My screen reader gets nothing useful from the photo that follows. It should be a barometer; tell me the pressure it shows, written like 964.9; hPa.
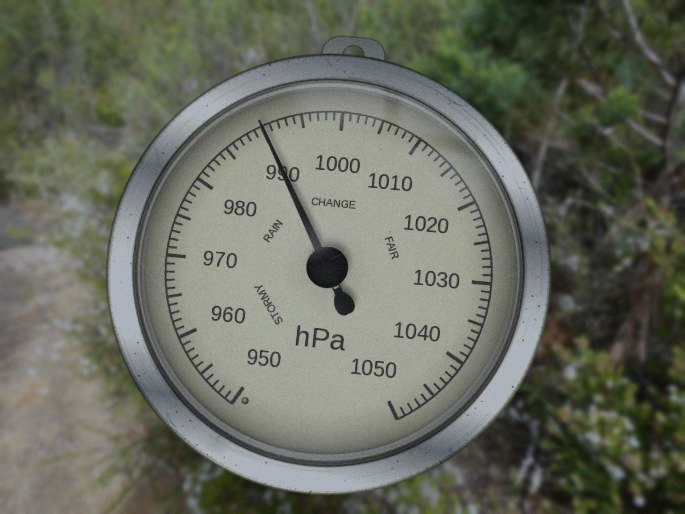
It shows 990; hPa
